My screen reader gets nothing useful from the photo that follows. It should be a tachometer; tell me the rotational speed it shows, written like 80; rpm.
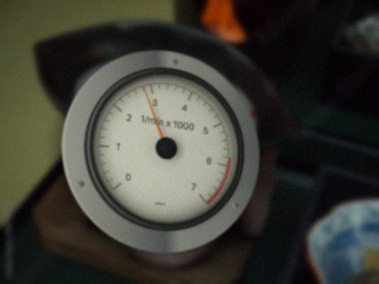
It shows 2800; rpm
